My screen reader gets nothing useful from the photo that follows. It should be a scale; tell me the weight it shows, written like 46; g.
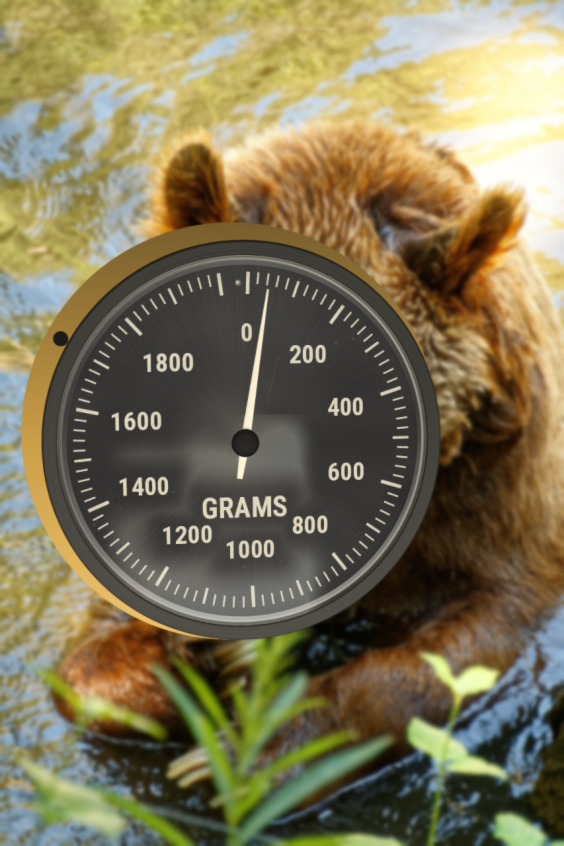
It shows 40; g
